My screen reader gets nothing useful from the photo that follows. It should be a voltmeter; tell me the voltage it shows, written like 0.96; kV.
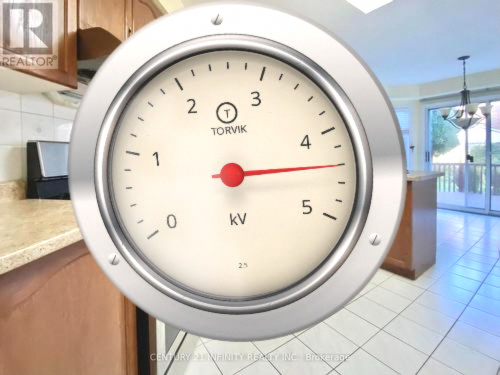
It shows 4.4; kV
